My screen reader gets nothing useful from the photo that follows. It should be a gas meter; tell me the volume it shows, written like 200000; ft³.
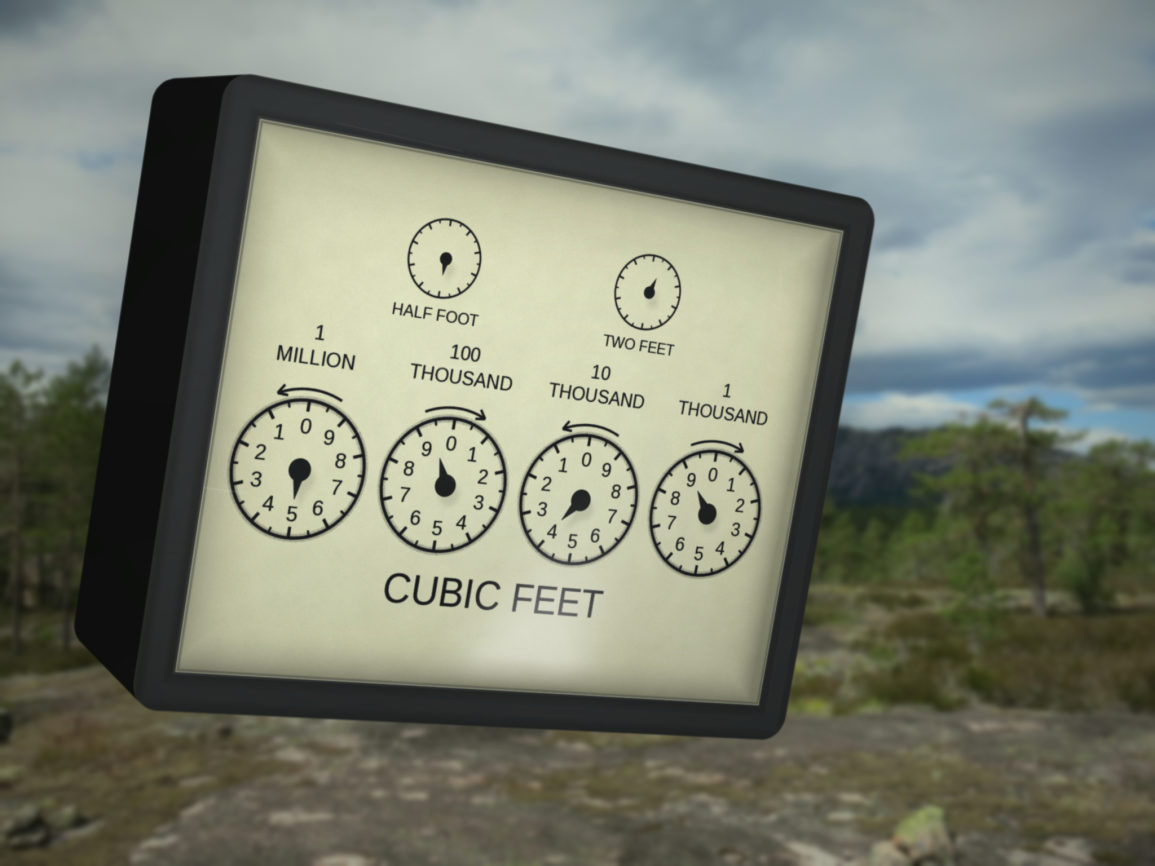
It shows 493900; ft³
